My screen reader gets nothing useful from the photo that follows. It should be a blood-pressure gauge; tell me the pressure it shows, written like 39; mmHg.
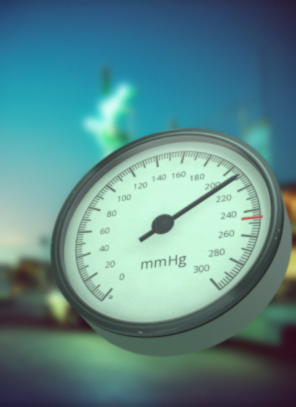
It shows 210; mmHg
